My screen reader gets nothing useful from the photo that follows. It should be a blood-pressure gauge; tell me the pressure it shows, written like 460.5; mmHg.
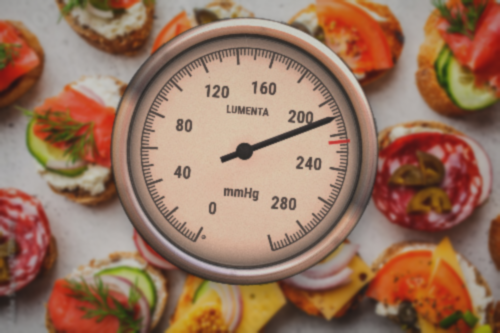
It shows 210; mmHg
